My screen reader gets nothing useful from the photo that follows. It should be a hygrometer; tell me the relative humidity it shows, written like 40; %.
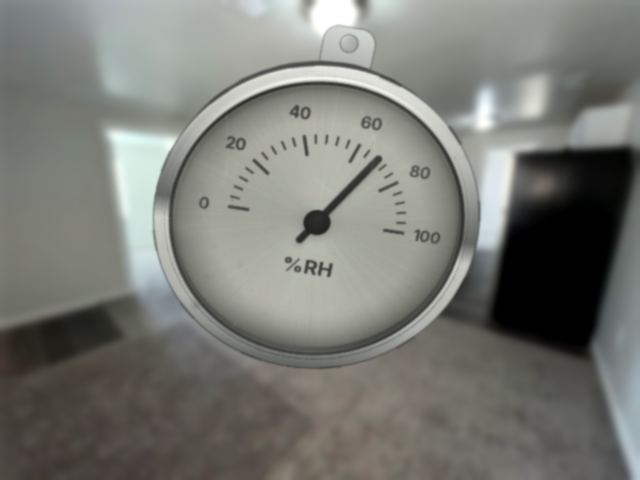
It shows 68; %
